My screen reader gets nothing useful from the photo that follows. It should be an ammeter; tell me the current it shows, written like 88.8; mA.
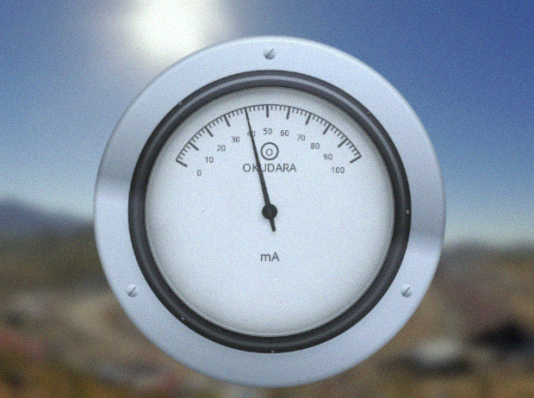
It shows 40; mA
